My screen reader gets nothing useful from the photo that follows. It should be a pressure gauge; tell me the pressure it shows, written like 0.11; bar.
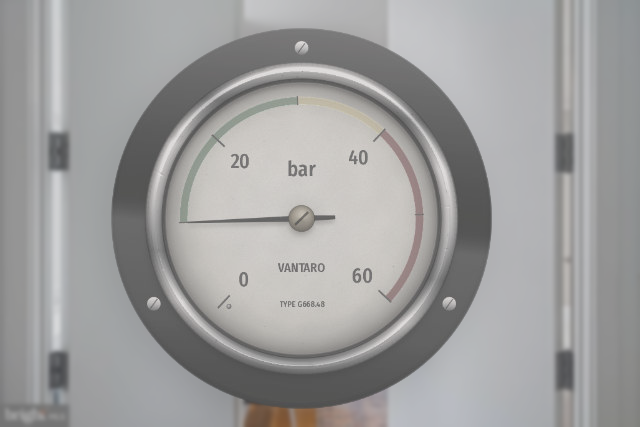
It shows 10; bar
